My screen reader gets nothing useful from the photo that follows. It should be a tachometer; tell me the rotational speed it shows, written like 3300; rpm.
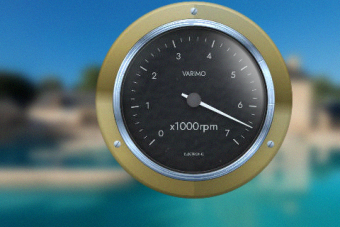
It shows 6500; rpm
